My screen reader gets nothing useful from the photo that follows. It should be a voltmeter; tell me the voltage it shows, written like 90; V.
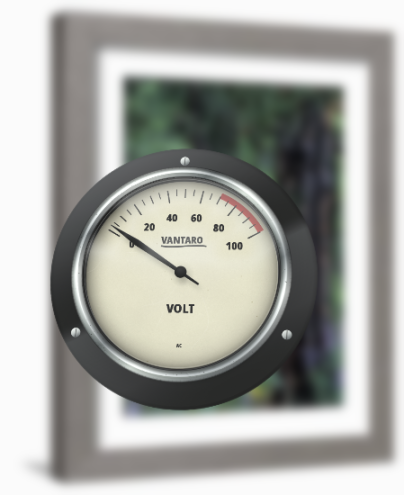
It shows 2.5; V
